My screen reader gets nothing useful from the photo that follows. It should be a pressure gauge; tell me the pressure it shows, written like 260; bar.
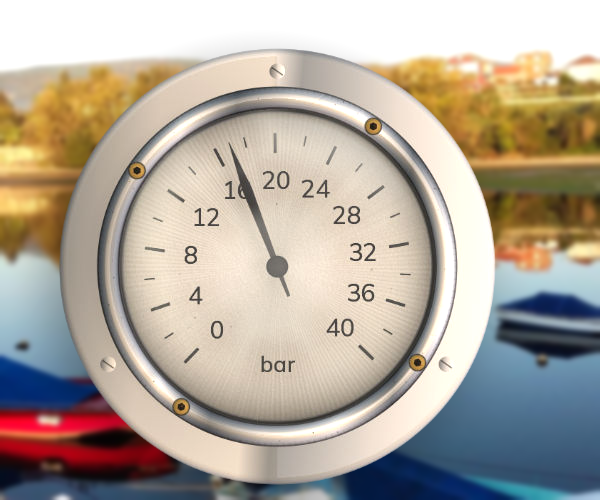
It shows 17; bar
